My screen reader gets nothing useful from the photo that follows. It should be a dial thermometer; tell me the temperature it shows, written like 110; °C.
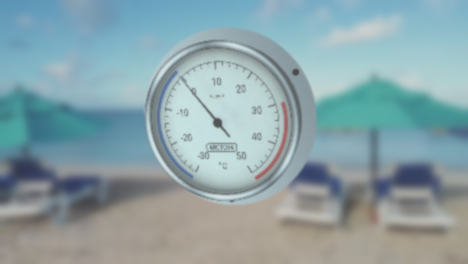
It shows 0; °C
